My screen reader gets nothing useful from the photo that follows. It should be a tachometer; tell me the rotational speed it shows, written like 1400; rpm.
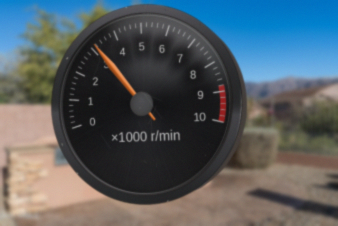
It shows 3200; rpm
